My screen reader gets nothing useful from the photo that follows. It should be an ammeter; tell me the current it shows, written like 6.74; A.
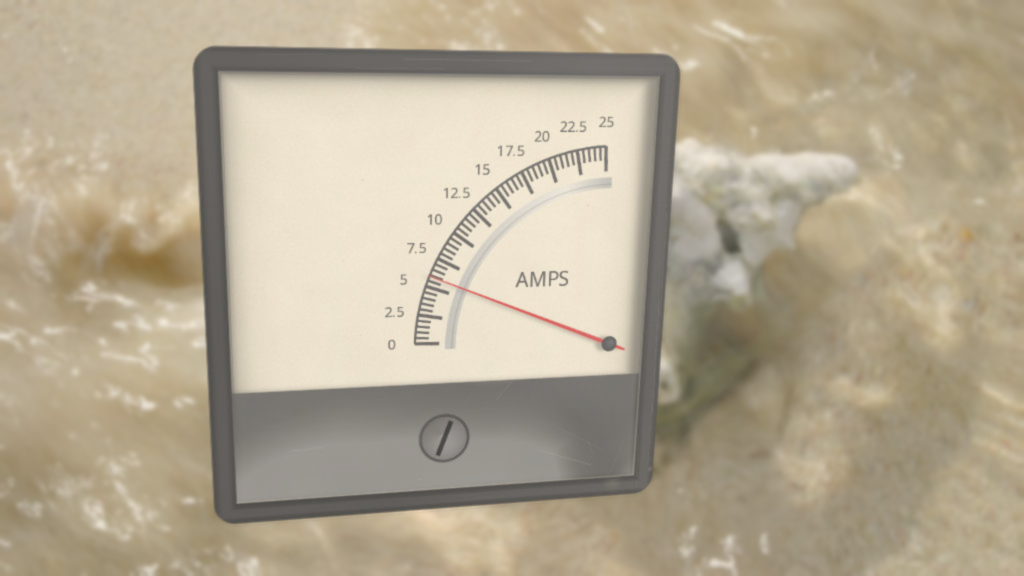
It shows 6; A
